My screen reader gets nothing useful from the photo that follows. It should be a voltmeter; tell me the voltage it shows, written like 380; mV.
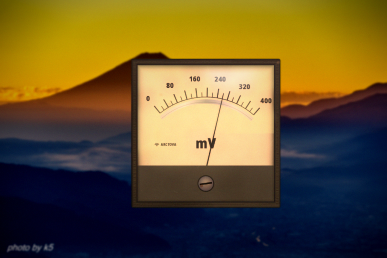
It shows 260; mV
